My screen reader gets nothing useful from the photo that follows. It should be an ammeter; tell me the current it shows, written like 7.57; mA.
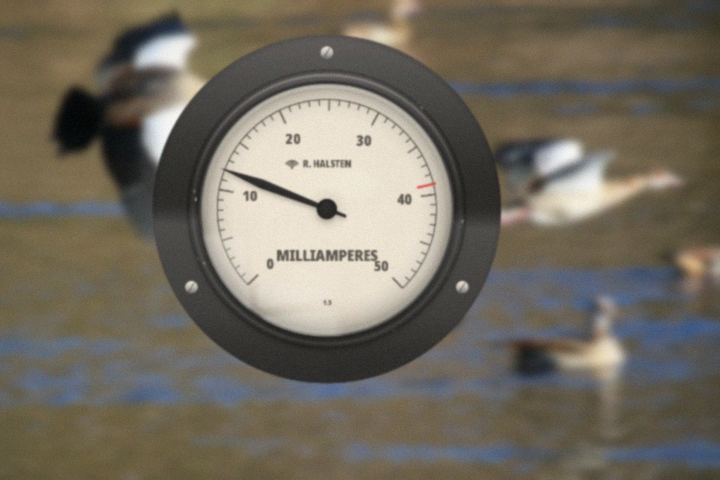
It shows 12; mA
